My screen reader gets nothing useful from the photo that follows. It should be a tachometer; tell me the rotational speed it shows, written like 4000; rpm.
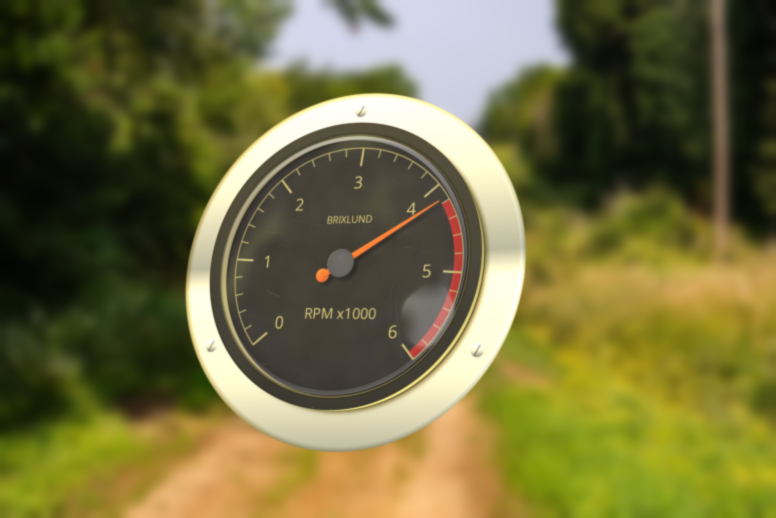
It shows 4200; rpm
